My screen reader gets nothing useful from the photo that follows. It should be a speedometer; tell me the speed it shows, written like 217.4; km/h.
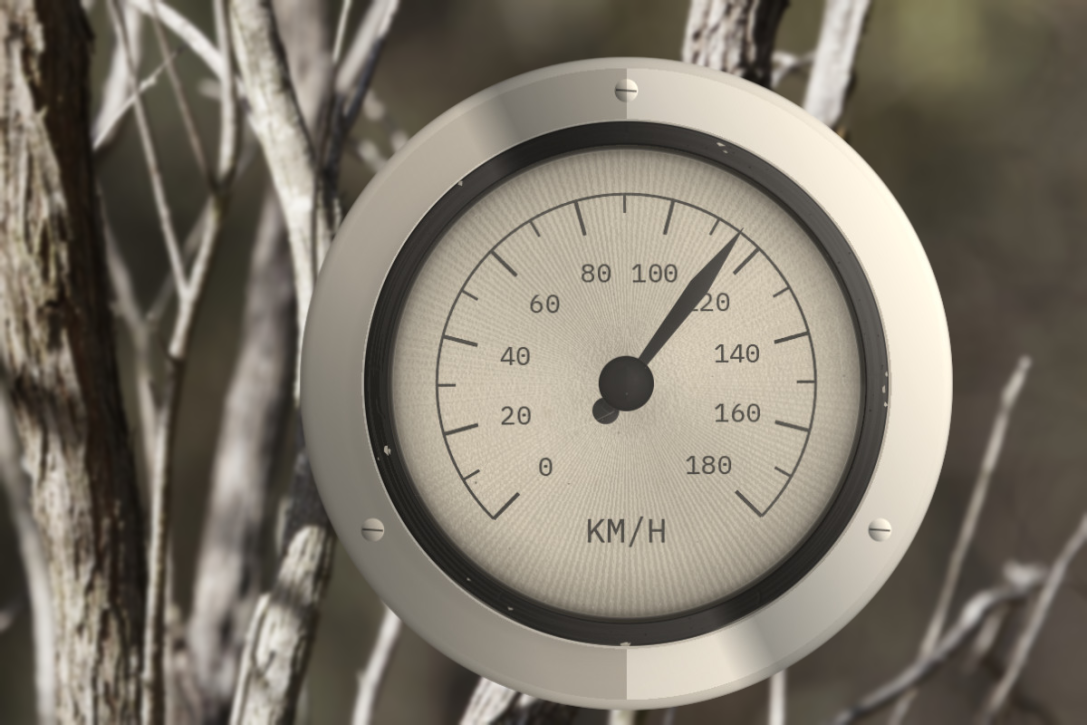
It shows 115; km/h
